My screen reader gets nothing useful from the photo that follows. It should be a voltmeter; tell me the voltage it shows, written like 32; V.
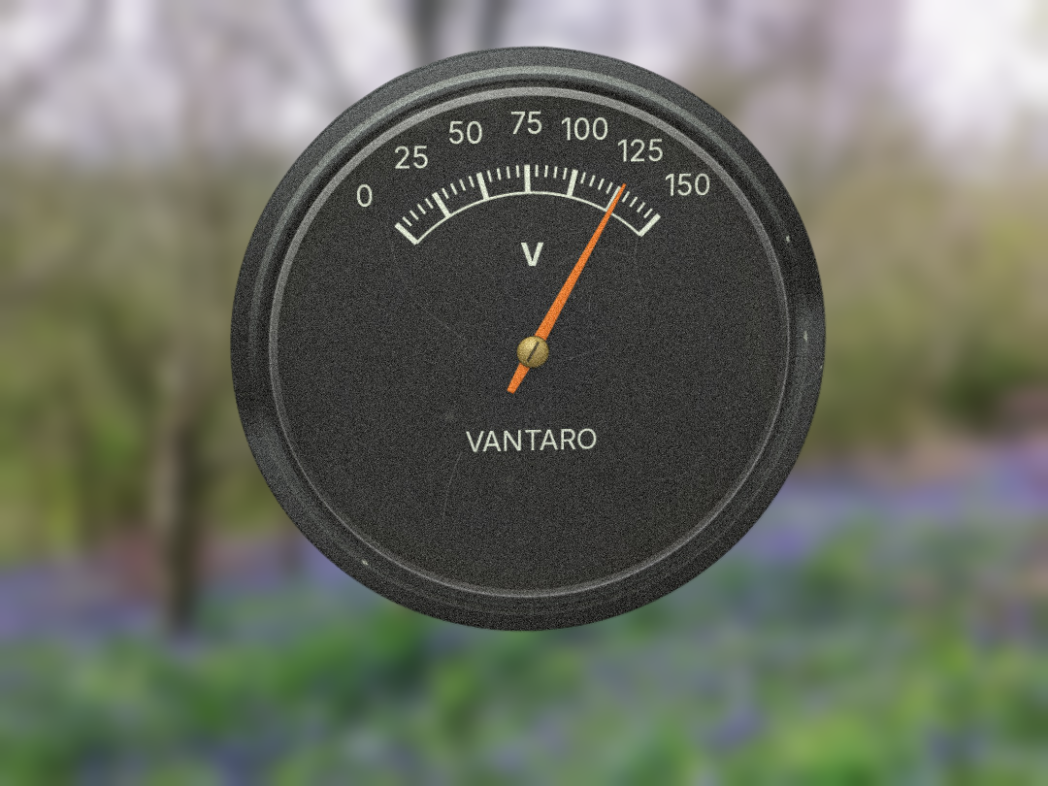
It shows 125; V
